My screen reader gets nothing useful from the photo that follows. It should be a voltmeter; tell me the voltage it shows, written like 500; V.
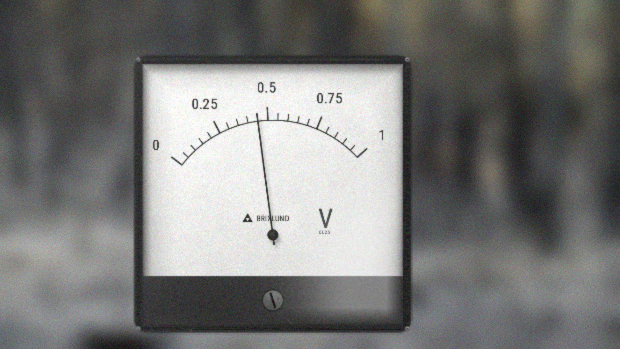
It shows 0.45; V
